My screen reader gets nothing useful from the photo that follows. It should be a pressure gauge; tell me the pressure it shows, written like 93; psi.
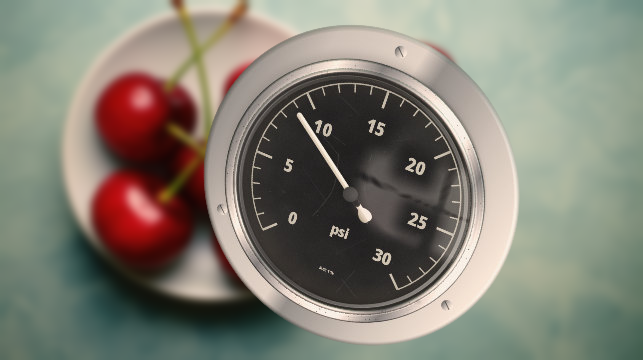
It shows 9; psi
